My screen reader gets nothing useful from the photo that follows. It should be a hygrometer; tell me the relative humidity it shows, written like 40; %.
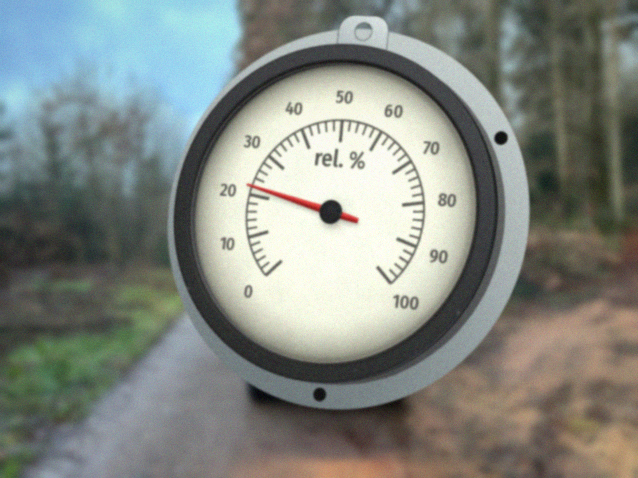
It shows 22; %
